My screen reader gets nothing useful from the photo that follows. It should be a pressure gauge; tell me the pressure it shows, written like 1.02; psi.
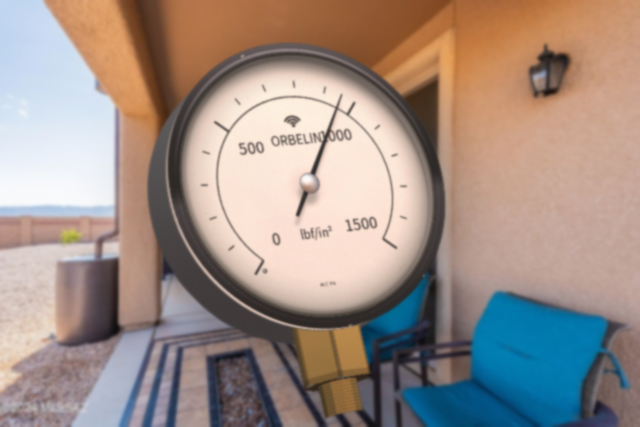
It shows 950; psi
